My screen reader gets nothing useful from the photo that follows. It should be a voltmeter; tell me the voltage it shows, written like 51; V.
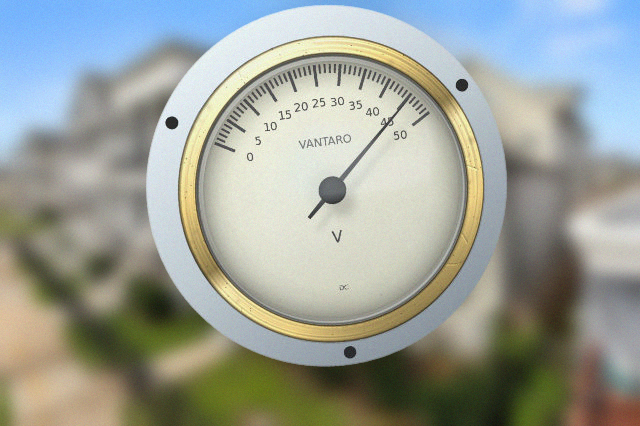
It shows 45; V
